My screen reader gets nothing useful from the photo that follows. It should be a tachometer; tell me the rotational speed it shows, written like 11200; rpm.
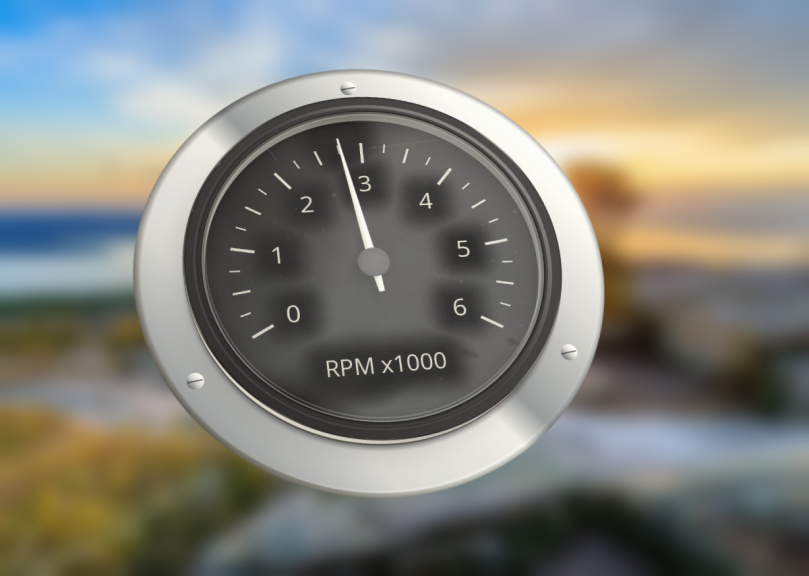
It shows 2750; rpm
